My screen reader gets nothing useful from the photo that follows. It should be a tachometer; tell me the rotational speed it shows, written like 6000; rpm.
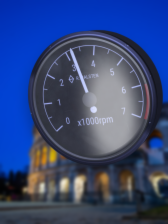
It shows 3250; rpm
